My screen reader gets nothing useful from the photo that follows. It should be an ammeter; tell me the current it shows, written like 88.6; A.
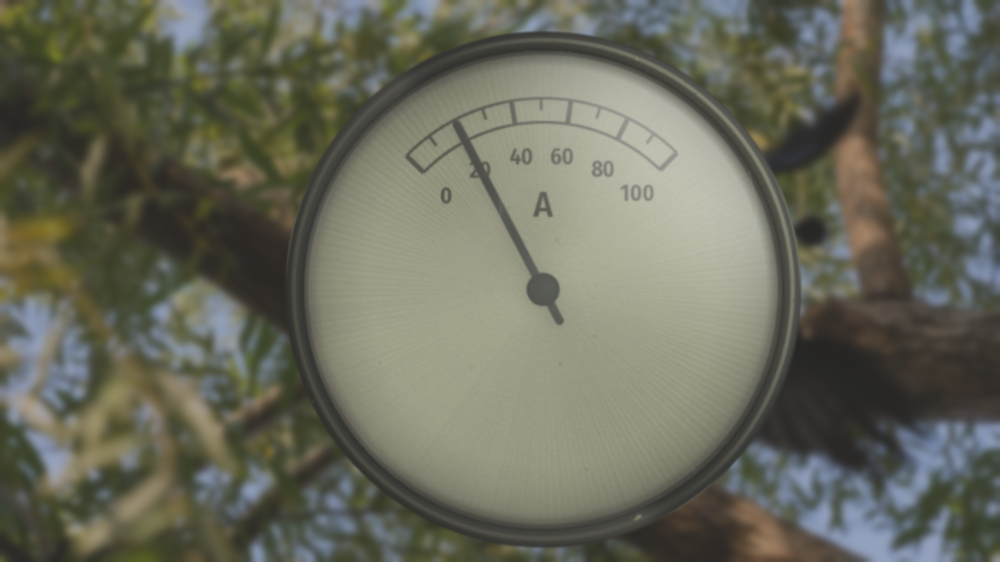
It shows 20; A
